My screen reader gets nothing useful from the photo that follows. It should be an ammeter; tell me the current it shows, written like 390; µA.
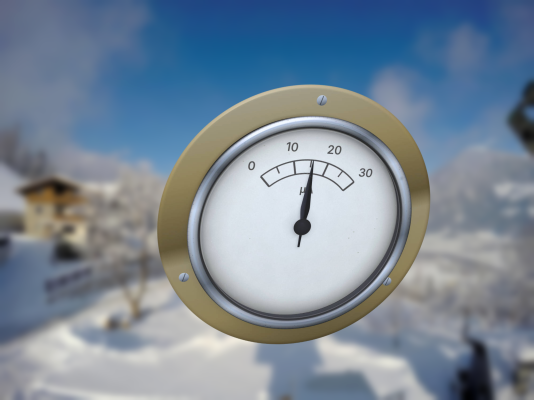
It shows 15; µA
